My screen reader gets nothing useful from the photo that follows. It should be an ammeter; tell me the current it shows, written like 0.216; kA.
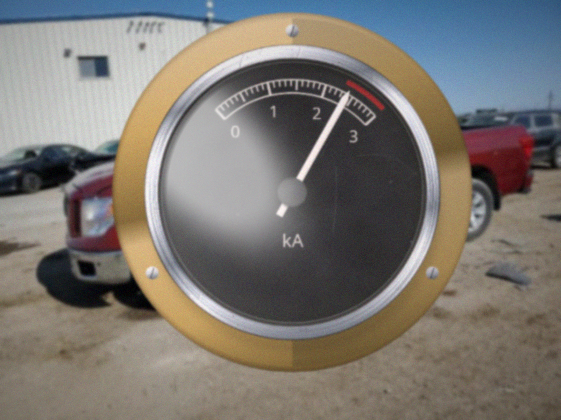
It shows 2.4; kA
